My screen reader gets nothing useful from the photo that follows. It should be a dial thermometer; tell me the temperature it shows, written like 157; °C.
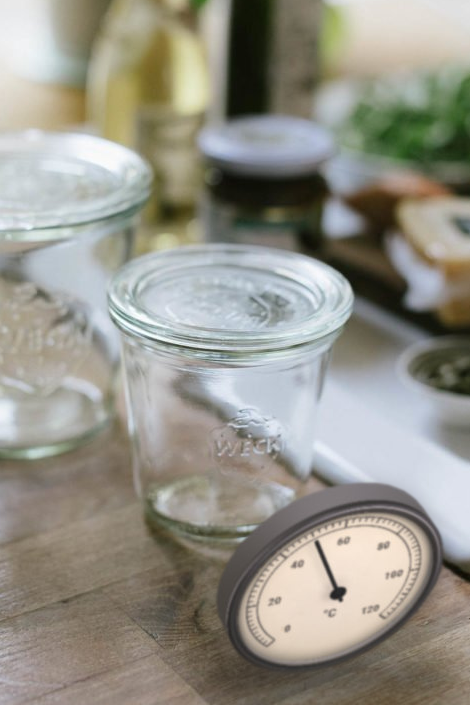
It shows 50; °C
